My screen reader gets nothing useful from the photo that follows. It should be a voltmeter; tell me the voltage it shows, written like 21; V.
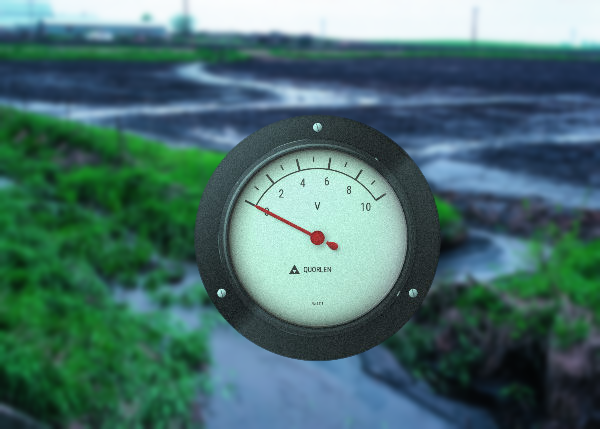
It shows 0; V
